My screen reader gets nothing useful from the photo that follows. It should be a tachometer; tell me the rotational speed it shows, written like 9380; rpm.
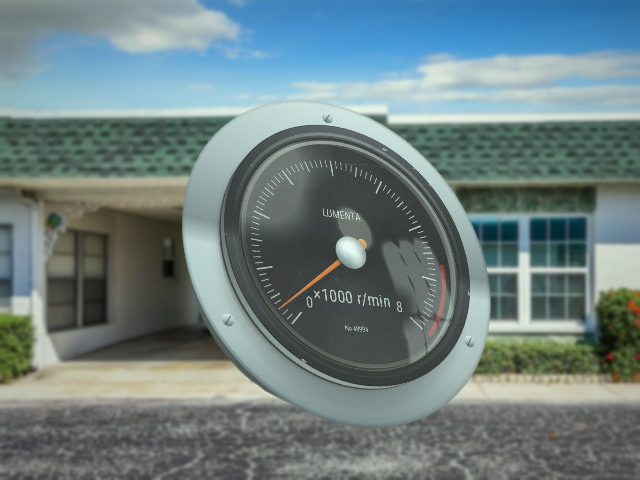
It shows 300; rpm
